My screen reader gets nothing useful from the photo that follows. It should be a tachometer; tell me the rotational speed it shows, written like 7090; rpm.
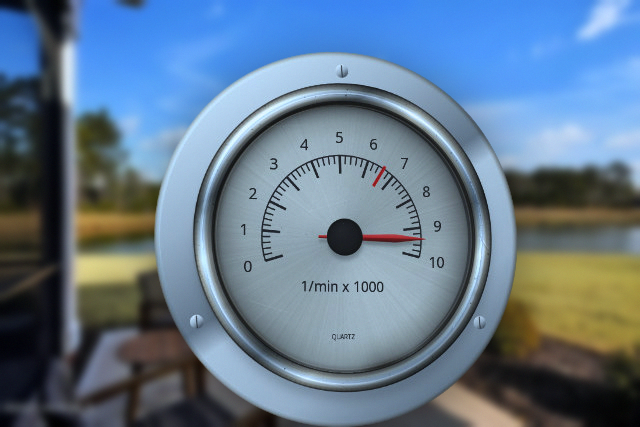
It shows 9400; rpm
